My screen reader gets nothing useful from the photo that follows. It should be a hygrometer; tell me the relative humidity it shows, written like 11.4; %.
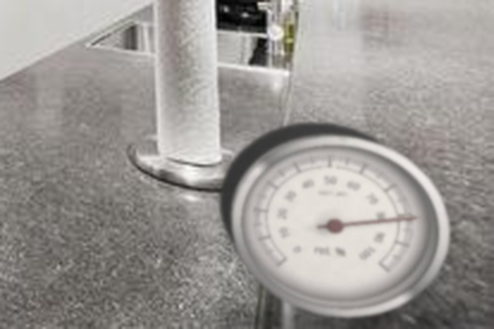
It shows 80; %
